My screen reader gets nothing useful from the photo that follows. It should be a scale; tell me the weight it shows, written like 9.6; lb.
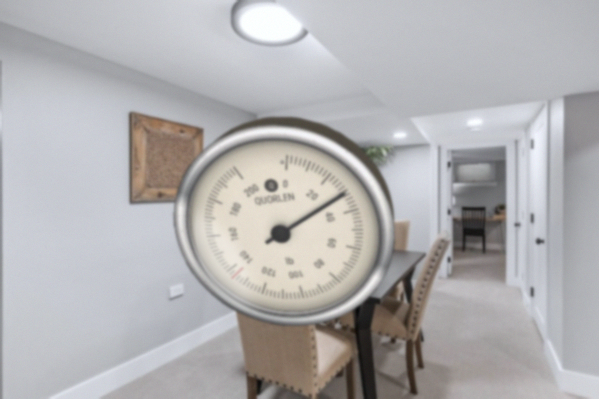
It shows 30; lb
